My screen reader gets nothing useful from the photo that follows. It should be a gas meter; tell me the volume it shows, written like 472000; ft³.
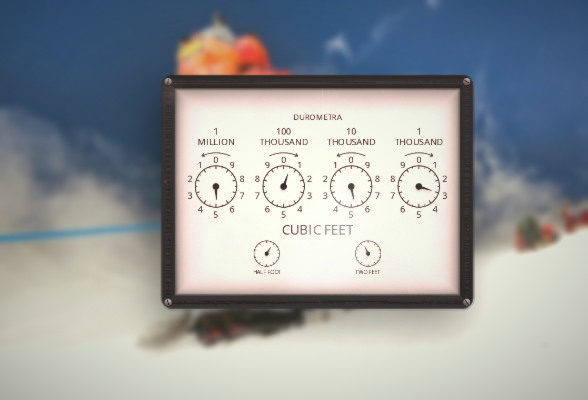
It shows 505300; ft³
